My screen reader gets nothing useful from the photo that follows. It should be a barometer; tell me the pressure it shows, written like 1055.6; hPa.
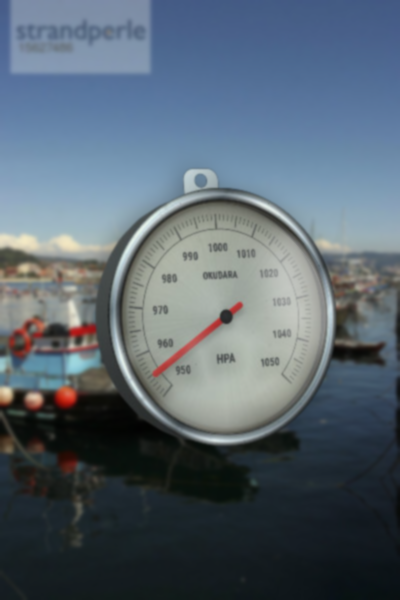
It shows 955; hPa
